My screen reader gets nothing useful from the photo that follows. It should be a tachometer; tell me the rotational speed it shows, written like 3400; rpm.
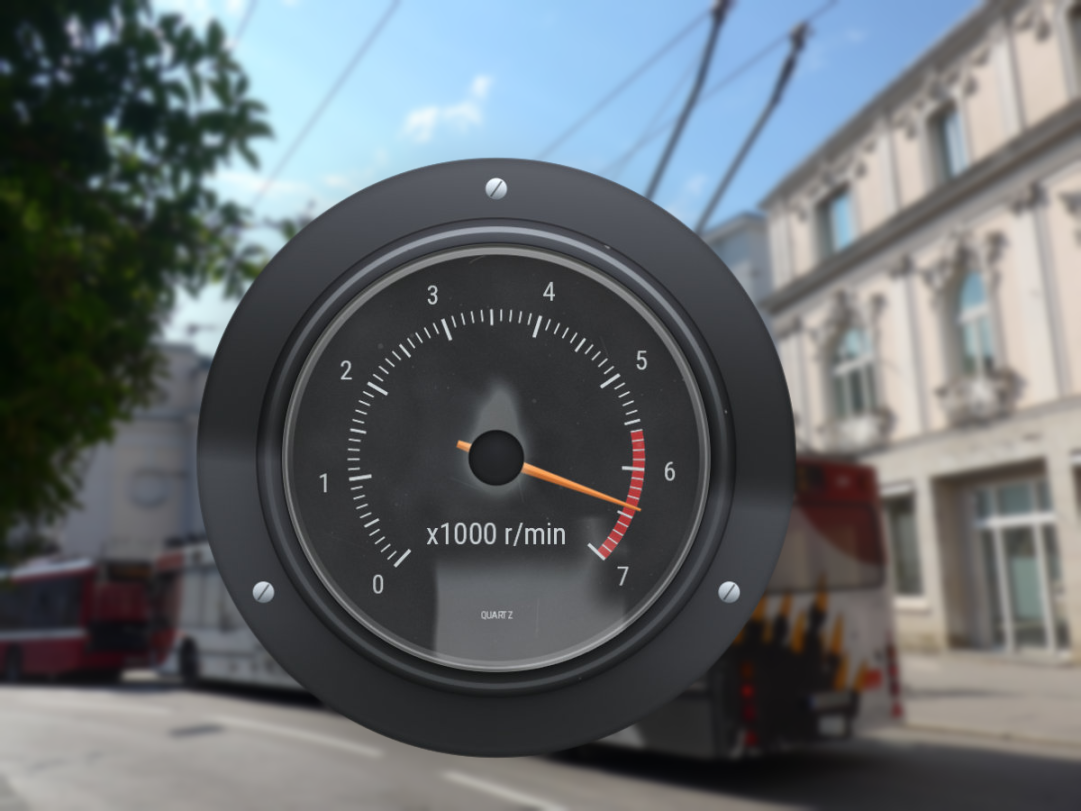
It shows 6400; rpm
